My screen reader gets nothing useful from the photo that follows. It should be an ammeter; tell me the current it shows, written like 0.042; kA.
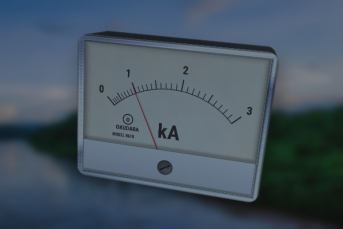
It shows 1; kA
